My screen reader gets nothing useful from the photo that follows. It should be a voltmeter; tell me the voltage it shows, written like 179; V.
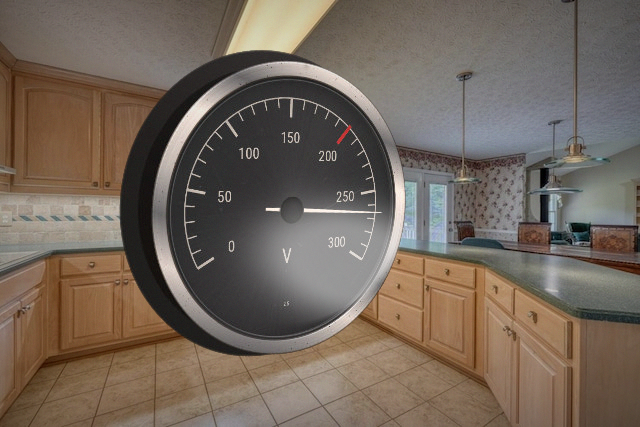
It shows 265; V
